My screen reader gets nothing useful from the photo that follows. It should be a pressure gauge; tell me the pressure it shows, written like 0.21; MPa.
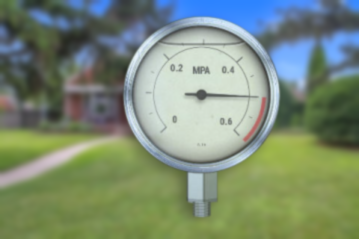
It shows 0.5; MPa
